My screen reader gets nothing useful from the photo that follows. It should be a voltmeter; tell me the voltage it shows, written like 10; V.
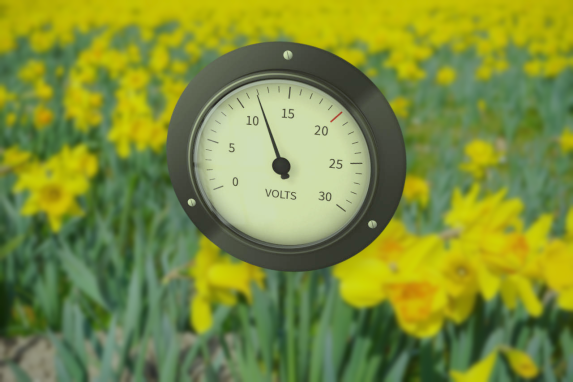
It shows 12; V
